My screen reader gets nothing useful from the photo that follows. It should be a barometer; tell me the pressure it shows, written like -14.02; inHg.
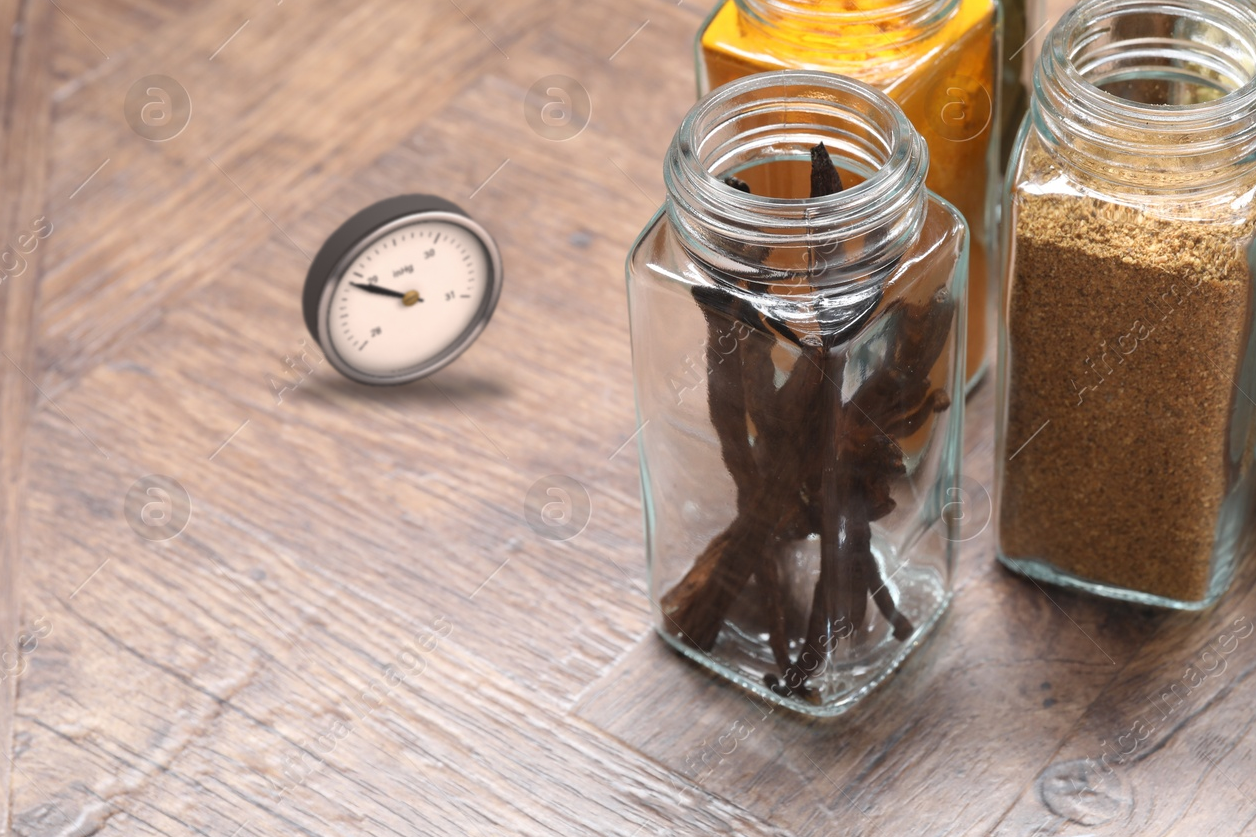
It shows 28.9; inHg
